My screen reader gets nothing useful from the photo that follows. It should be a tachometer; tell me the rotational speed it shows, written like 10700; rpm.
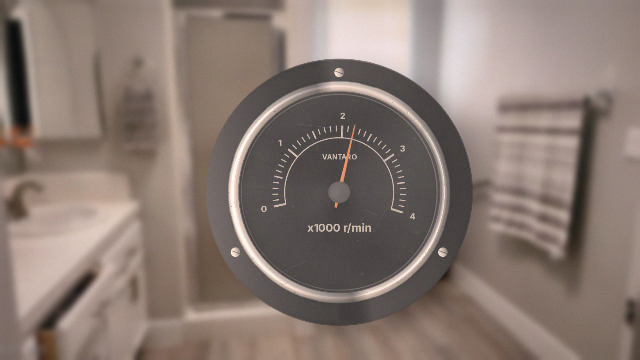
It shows 2200; rpm
